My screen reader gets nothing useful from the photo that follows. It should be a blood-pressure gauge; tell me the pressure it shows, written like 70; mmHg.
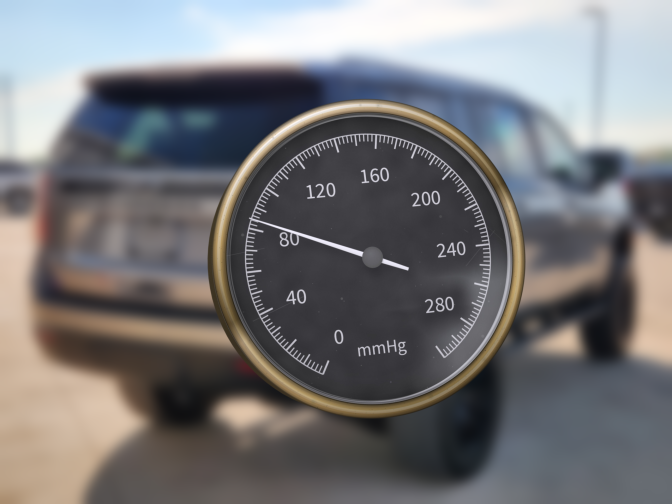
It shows 84; mmHg
